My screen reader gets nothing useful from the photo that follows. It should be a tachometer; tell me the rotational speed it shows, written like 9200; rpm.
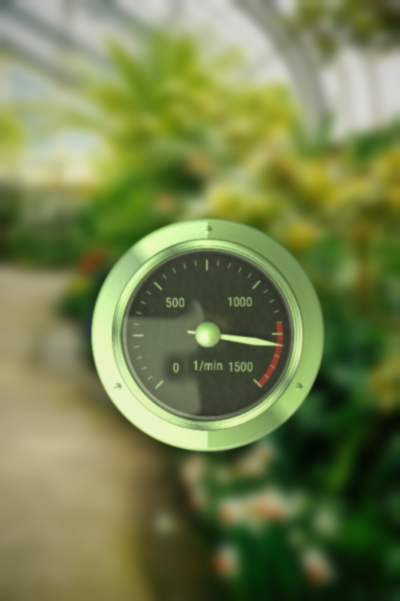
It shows 1300; rpm
